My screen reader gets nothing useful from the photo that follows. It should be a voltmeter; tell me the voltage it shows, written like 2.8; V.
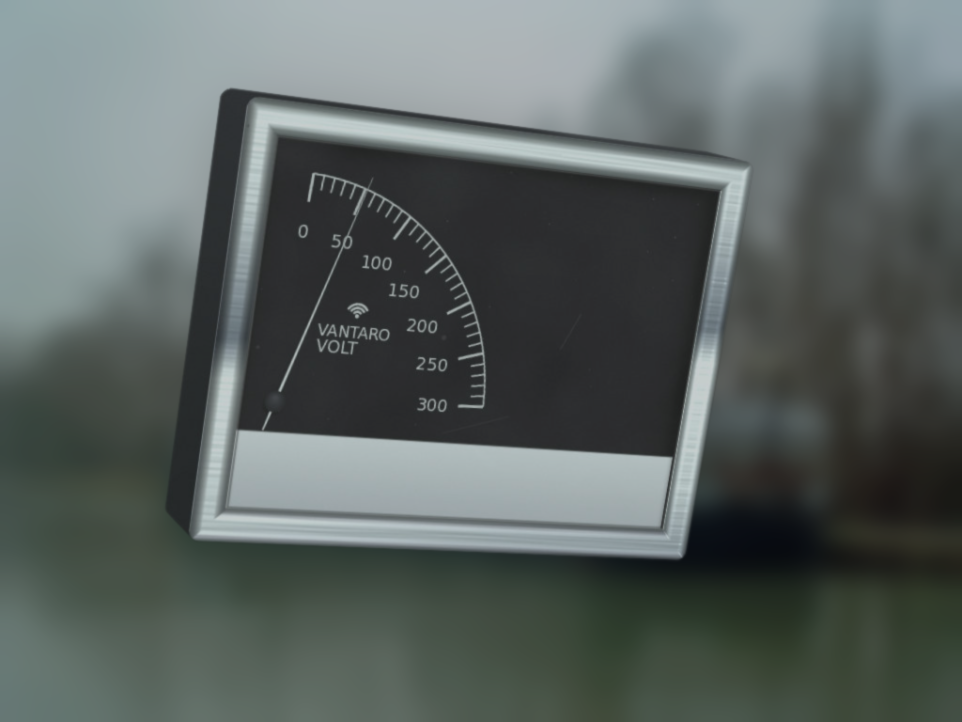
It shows 50; V
